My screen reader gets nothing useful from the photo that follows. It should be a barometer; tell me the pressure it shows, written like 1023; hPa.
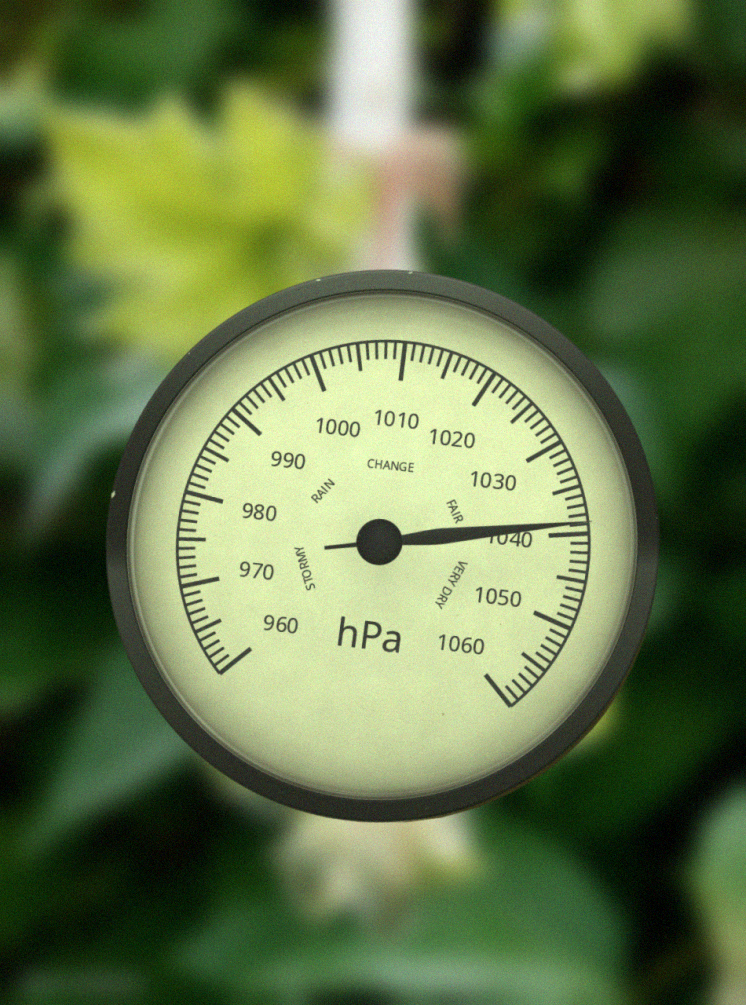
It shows 1039; hPa
